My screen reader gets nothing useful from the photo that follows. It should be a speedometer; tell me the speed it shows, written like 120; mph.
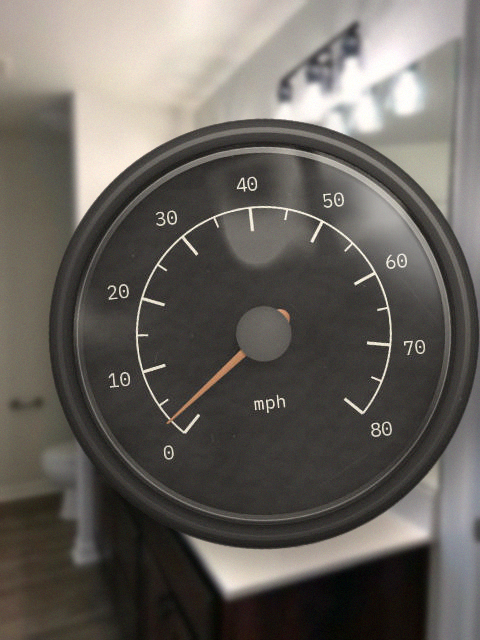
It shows 2.5; mph
